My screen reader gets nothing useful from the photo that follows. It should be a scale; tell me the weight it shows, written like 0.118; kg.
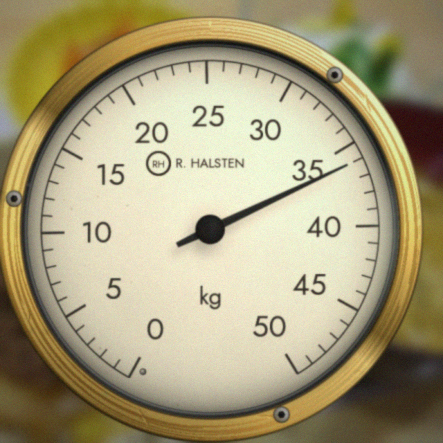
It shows 36; kg
